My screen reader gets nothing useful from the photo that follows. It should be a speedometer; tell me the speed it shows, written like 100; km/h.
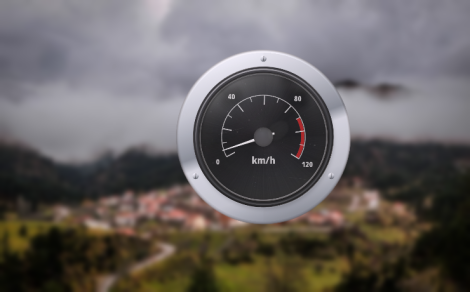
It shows 5; km/h
